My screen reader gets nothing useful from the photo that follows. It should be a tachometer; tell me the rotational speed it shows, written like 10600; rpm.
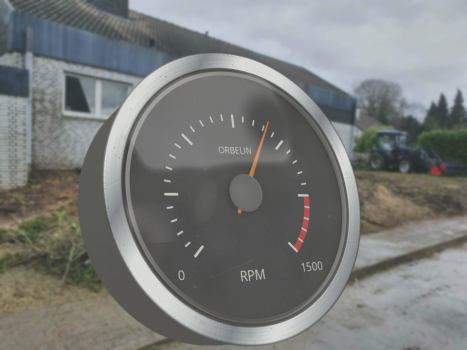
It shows 900; rpm
